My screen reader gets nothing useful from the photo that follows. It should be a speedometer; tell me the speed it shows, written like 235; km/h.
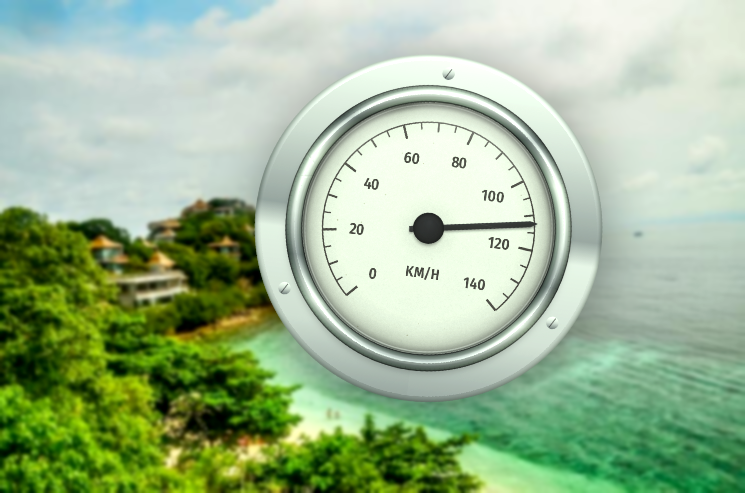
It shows 112.5; km/h
